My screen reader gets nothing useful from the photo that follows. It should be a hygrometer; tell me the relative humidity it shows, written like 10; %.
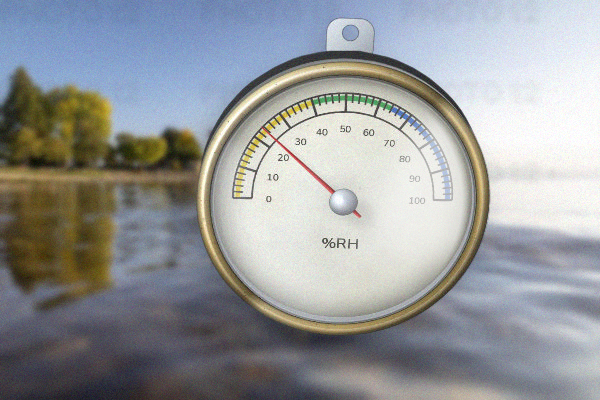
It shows 24; %
